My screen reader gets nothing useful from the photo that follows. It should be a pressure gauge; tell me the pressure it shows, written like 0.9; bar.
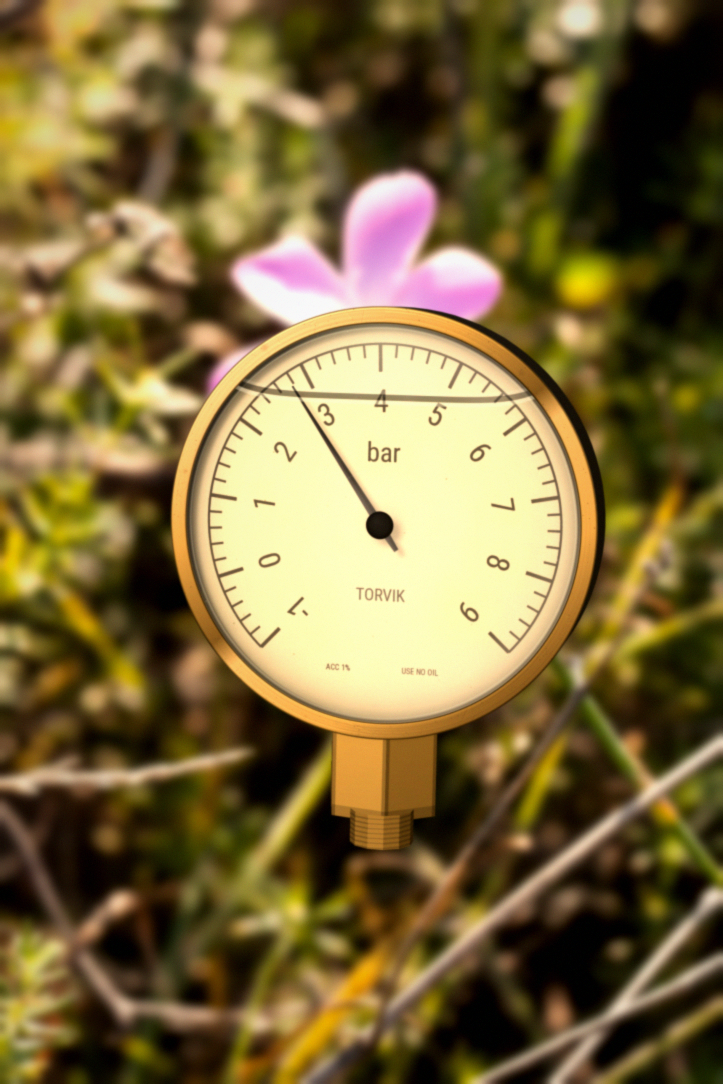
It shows 2.8; bar
